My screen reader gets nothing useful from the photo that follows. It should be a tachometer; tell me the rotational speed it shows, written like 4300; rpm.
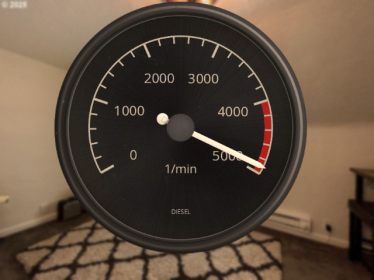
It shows 4900; rpm
